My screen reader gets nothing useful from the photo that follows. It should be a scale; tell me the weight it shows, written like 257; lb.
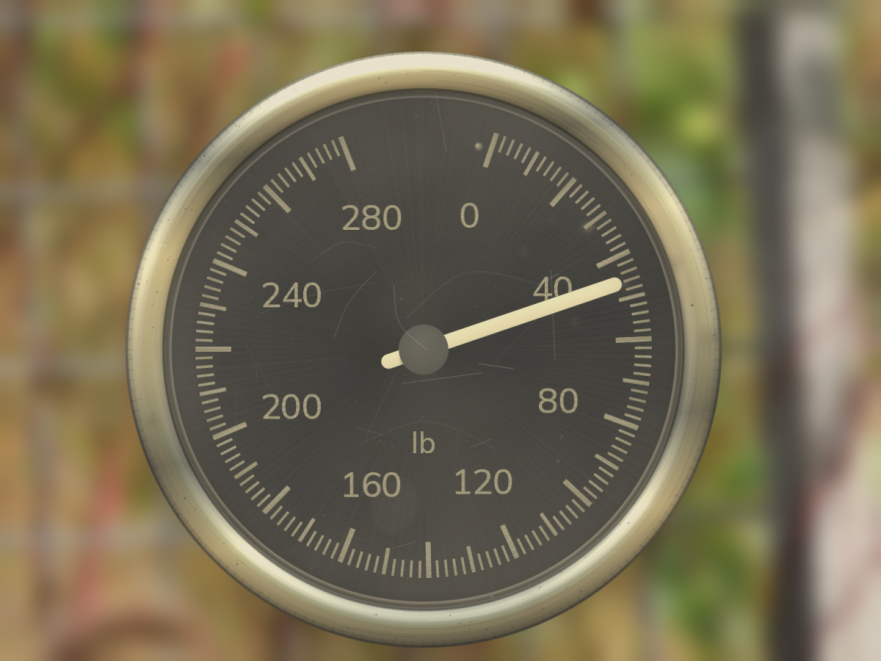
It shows 46; lb
